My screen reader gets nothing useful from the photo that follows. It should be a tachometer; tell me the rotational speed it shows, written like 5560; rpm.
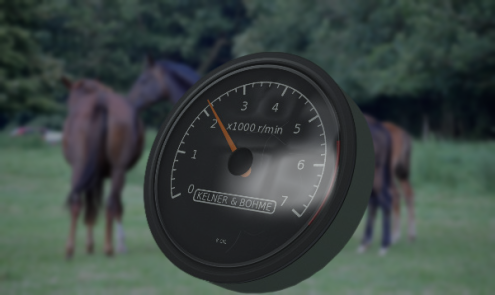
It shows 2200; rpm
